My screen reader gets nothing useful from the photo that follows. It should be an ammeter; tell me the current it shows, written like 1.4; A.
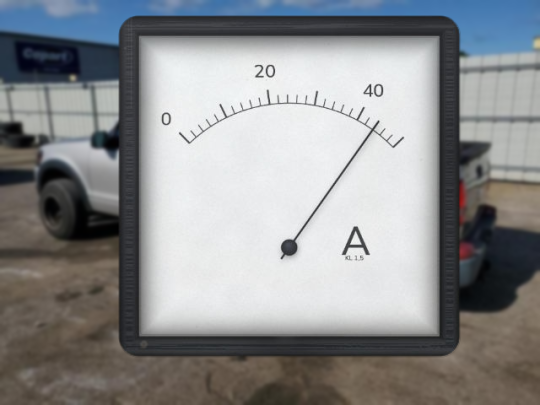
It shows 44; A
